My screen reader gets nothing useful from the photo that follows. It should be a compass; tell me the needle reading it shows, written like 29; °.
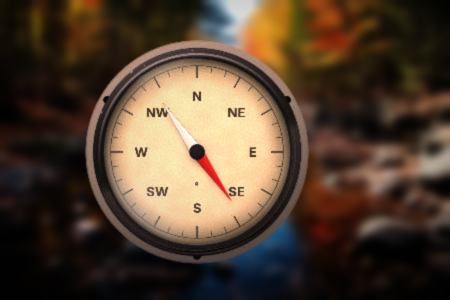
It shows 145; °
